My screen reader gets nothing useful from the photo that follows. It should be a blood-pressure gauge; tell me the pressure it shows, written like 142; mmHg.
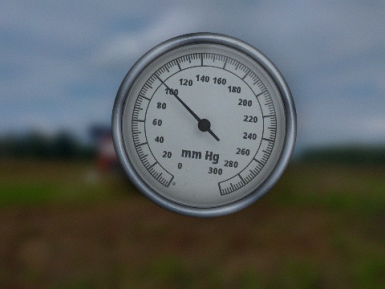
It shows 100; mmHg
